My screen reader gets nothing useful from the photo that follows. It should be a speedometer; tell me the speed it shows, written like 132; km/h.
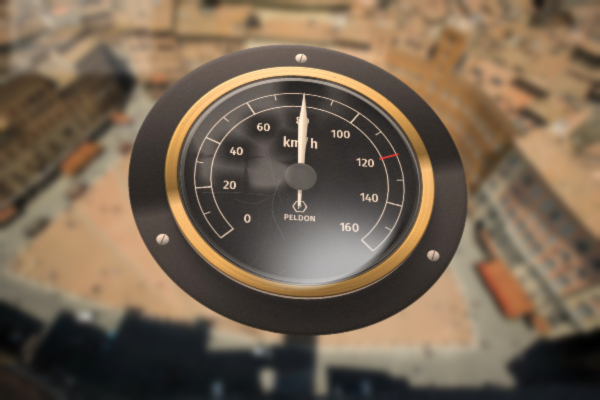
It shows 80; km/h
